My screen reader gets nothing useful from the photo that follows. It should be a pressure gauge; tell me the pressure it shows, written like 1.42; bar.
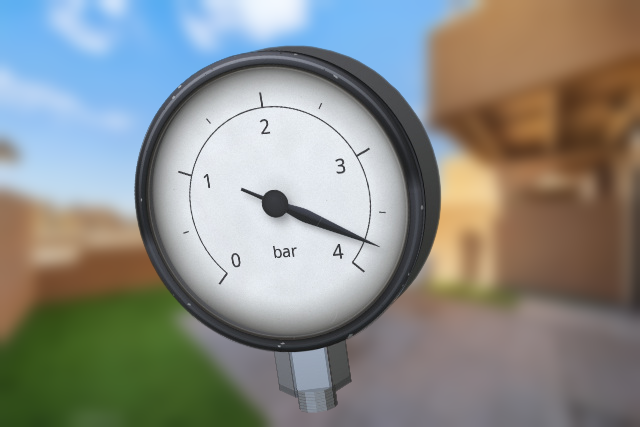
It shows 3.75; bar
